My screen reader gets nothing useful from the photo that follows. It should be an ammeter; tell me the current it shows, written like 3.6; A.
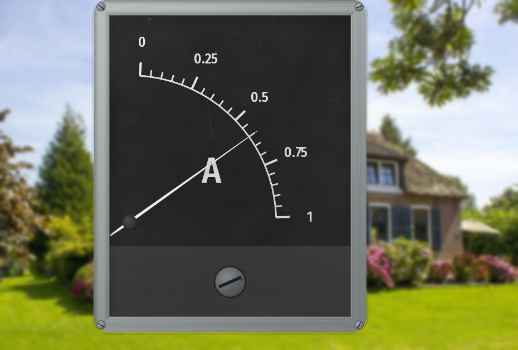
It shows 0.6; A
